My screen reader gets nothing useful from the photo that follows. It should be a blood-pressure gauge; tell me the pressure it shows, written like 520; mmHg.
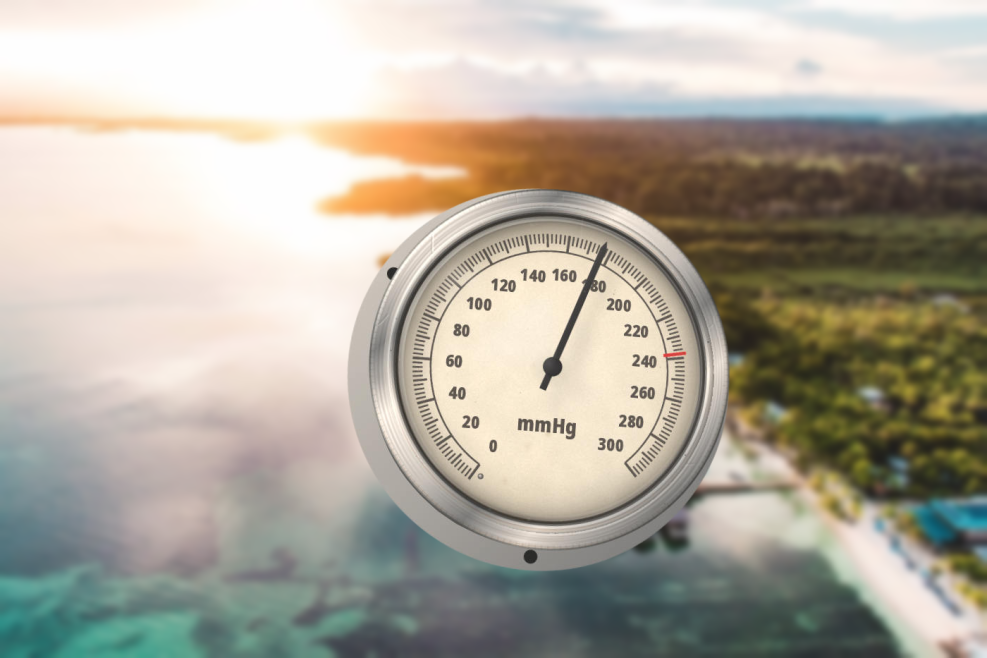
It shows 176; mmHg
